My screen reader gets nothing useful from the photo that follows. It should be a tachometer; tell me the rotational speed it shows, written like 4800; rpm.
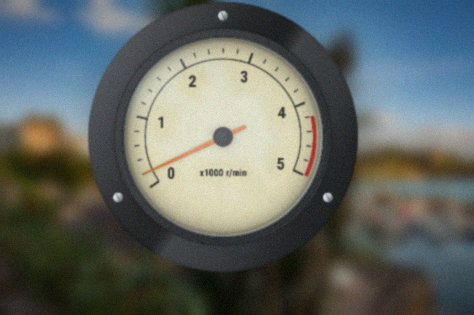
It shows 200; rpm
